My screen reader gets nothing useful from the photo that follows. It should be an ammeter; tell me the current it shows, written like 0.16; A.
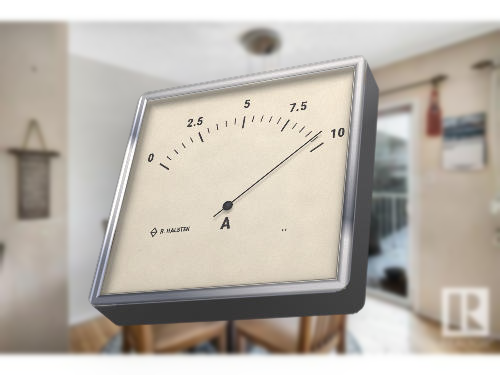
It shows 9.5; A
